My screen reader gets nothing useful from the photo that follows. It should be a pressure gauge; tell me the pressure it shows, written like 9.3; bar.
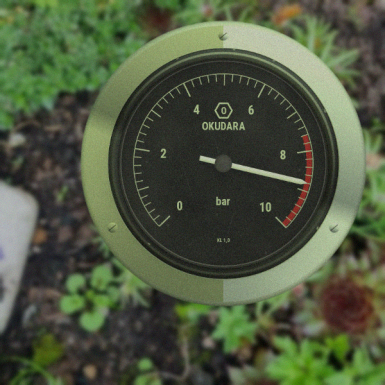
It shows 8.8; bar
